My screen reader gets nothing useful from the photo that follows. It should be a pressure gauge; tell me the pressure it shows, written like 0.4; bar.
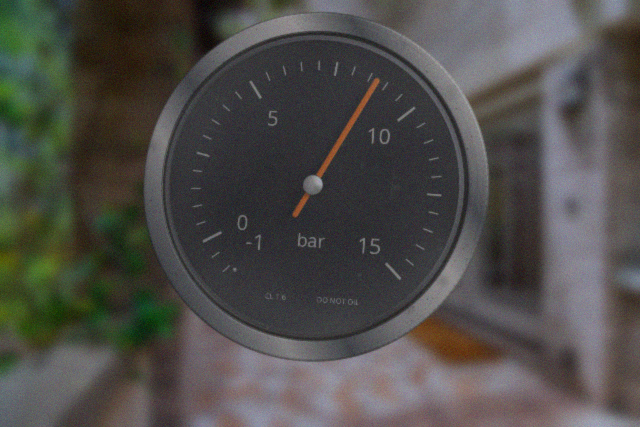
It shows 8.75; bar
